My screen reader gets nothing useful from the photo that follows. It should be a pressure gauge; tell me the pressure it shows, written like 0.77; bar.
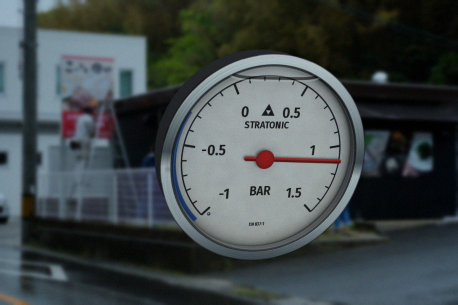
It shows 1.1; bar
